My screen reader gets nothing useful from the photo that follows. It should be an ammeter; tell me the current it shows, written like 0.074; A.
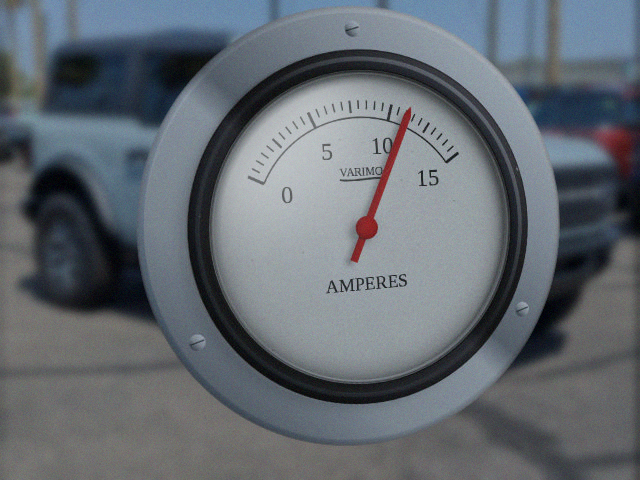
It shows 11; A
